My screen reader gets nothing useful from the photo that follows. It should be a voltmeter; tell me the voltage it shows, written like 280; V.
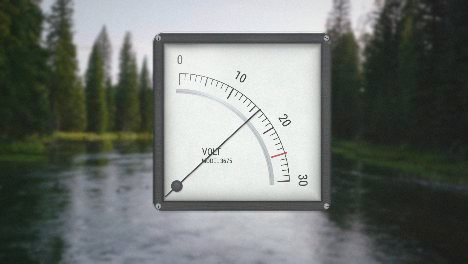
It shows 16; V
